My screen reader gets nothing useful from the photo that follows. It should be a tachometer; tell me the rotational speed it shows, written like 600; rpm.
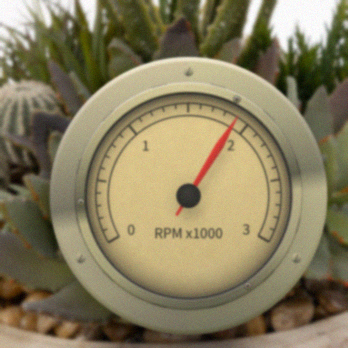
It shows 1900; rpm
